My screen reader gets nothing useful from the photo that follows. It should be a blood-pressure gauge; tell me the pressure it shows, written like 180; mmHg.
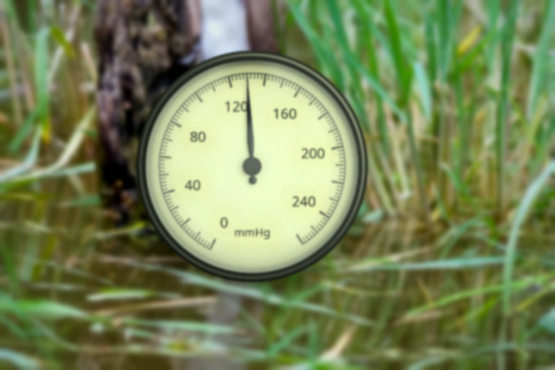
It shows 130; mmHg
